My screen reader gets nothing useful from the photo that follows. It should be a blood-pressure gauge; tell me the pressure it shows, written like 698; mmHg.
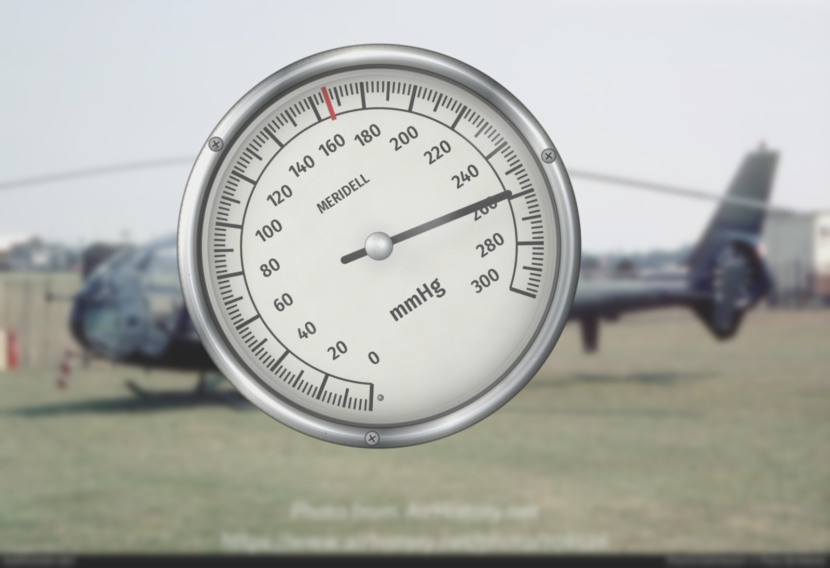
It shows 258; mmHg
